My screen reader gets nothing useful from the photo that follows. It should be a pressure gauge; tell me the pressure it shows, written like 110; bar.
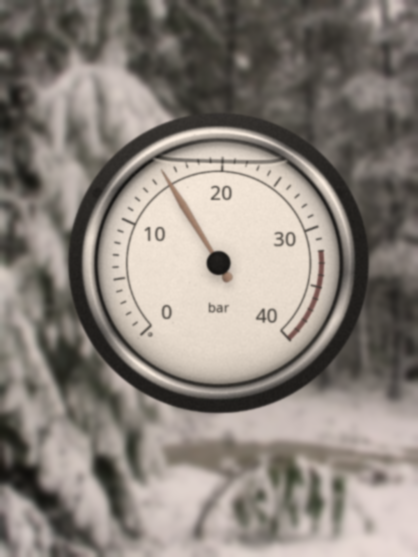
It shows 15; bar
